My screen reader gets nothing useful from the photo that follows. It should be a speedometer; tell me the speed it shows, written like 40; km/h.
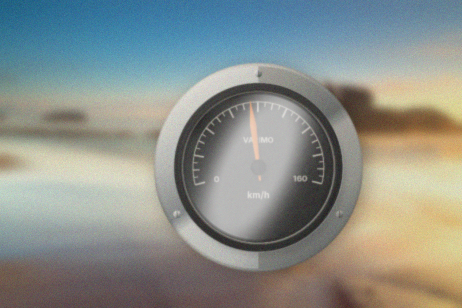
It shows 75; km/h
